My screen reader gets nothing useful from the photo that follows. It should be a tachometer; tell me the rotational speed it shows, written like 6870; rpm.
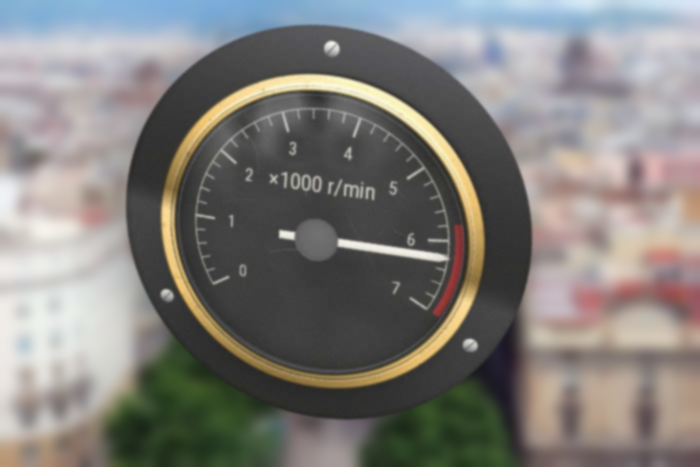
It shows 6200; rpm
